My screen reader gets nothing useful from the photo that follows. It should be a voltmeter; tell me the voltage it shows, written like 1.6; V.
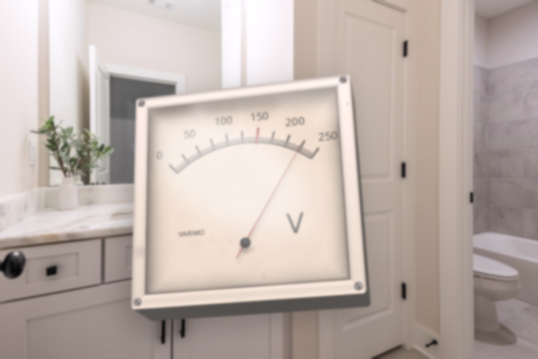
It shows 225; V
